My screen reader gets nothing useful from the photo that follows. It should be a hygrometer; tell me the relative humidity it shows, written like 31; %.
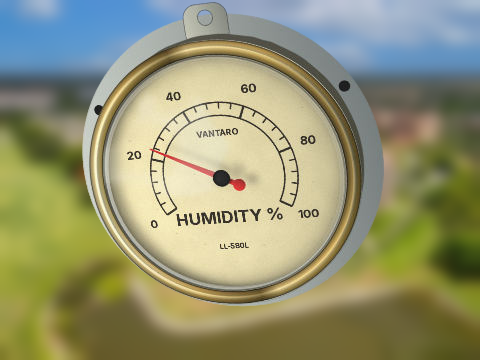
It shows 24; %
